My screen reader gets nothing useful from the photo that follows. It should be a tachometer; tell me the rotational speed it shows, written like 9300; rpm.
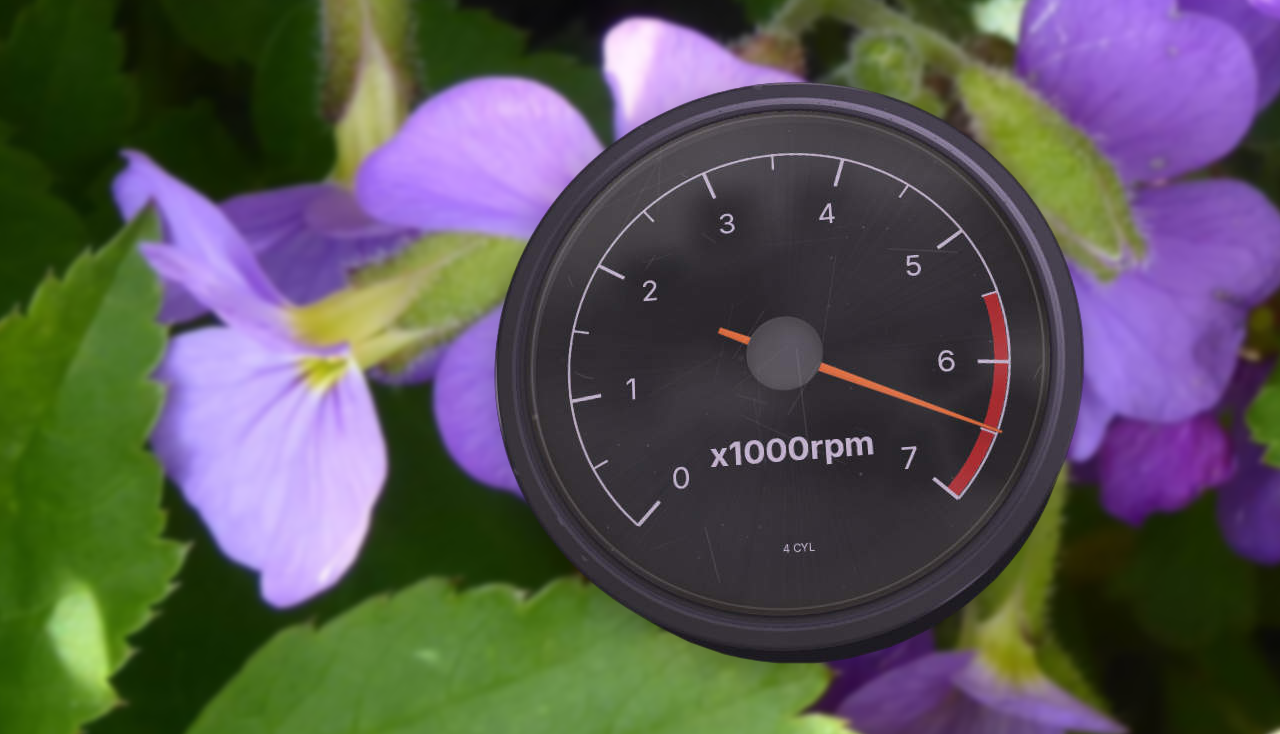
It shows 6500; rpm
